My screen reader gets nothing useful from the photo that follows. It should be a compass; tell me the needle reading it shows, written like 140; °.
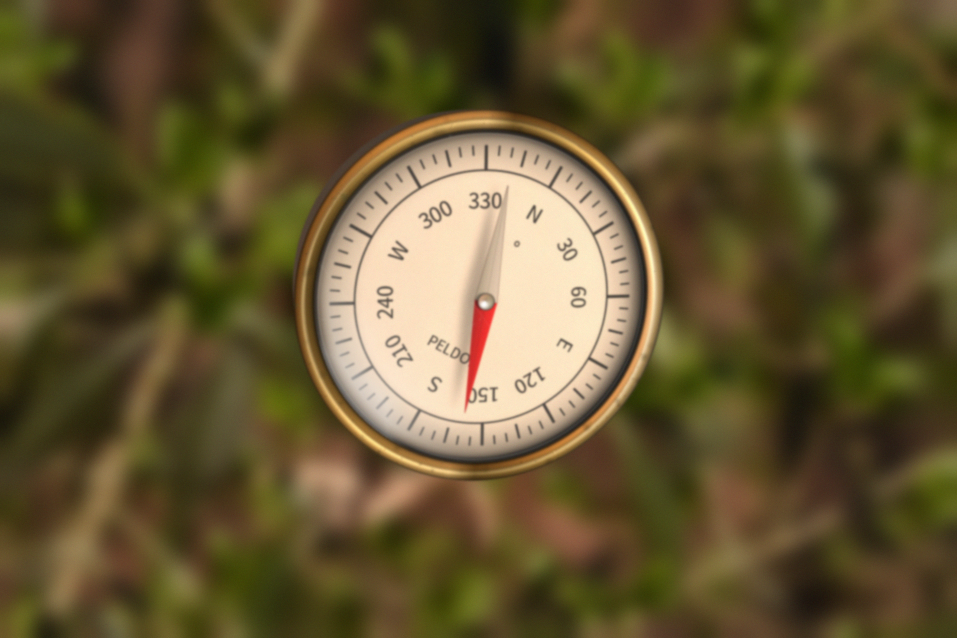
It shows 160; °
